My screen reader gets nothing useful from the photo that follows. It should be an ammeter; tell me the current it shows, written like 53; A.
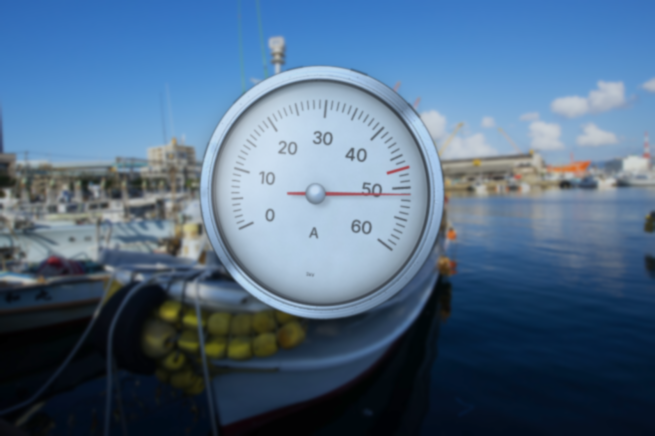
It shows 51; A
